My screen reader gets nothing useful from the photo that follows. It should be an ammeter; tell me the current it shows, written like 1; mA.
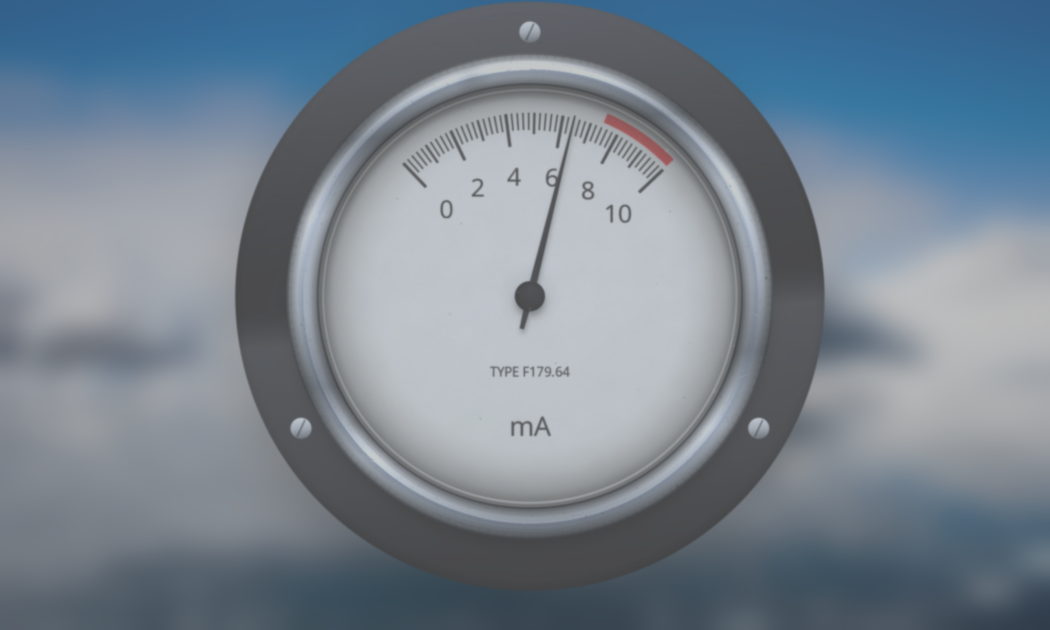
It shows 6.4; mA
